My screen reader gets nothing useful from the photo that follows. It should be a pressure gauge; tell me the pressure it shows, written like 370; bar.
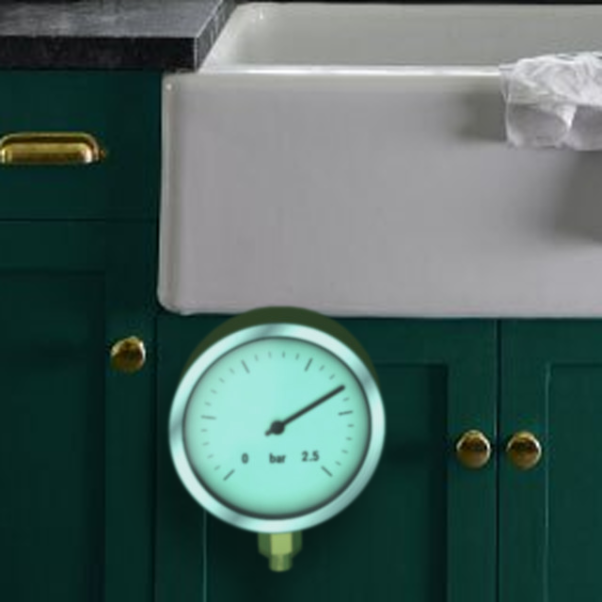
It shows 1.8; bar
